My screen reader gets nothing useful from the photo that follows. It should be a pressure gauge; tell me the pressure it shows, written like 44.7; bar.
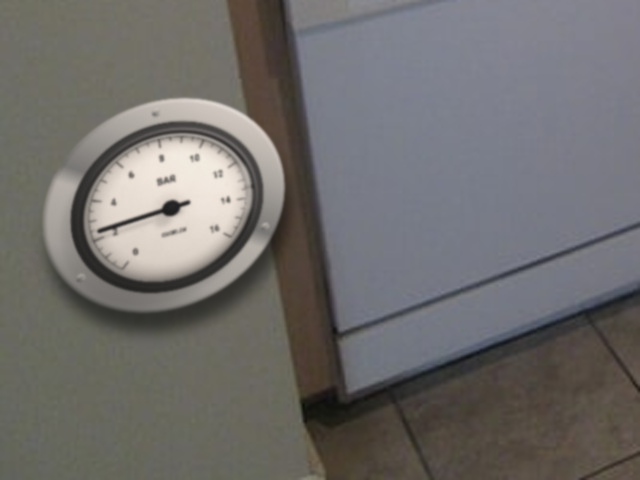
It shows 2.5; bar
